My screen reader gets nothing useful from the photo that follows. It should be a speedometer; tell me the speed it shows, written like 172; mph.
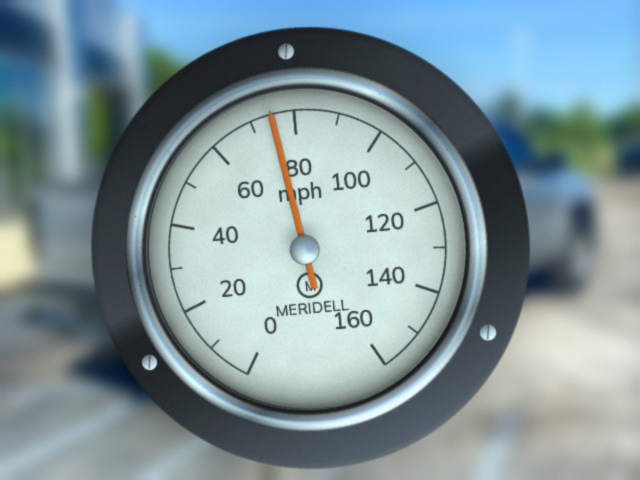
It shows 75; mph
